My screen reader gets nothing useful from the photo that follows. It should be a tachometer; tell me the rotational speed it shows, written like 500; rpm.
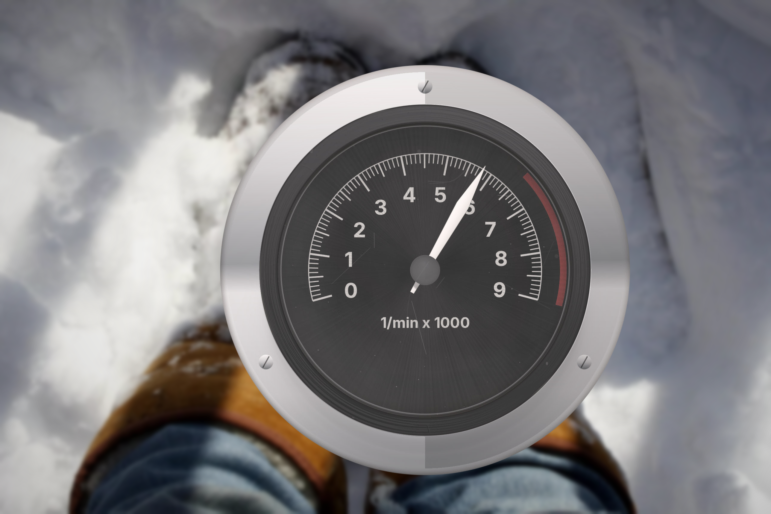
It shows 5800; rpm
